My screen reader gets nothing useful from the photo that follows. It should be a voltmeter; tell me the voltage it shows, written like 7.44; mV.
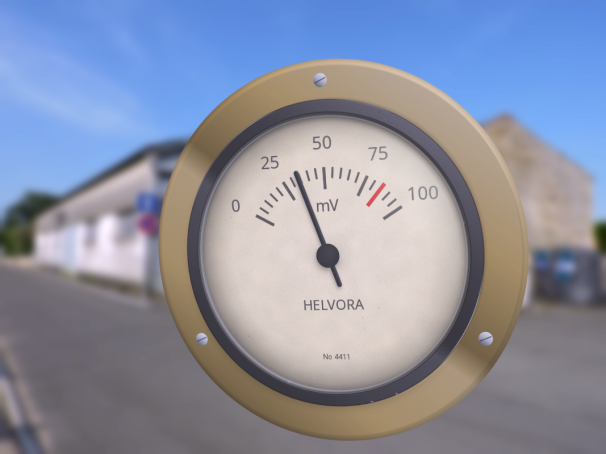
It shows 35; mV
